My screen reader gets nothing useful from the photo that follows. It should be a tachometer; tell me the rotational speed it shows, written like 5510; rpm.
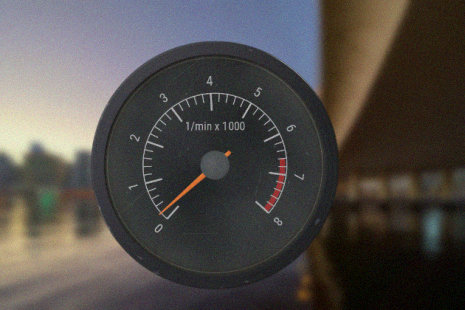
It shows 200; rpm
